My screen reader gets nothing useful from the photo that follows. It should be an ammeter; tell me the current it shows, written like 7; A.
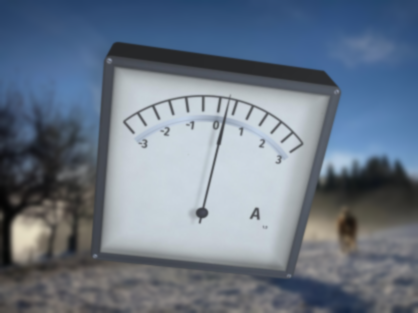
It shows 0.25; A
